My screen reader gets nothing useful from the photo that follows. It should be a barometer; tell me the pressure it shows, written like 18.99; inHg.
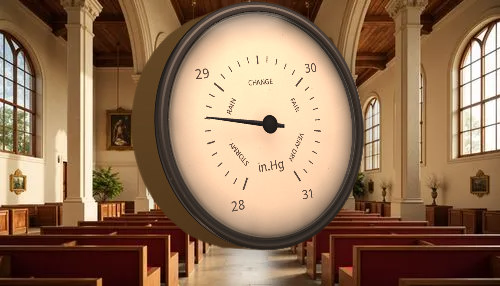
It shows 28.7; inHg
